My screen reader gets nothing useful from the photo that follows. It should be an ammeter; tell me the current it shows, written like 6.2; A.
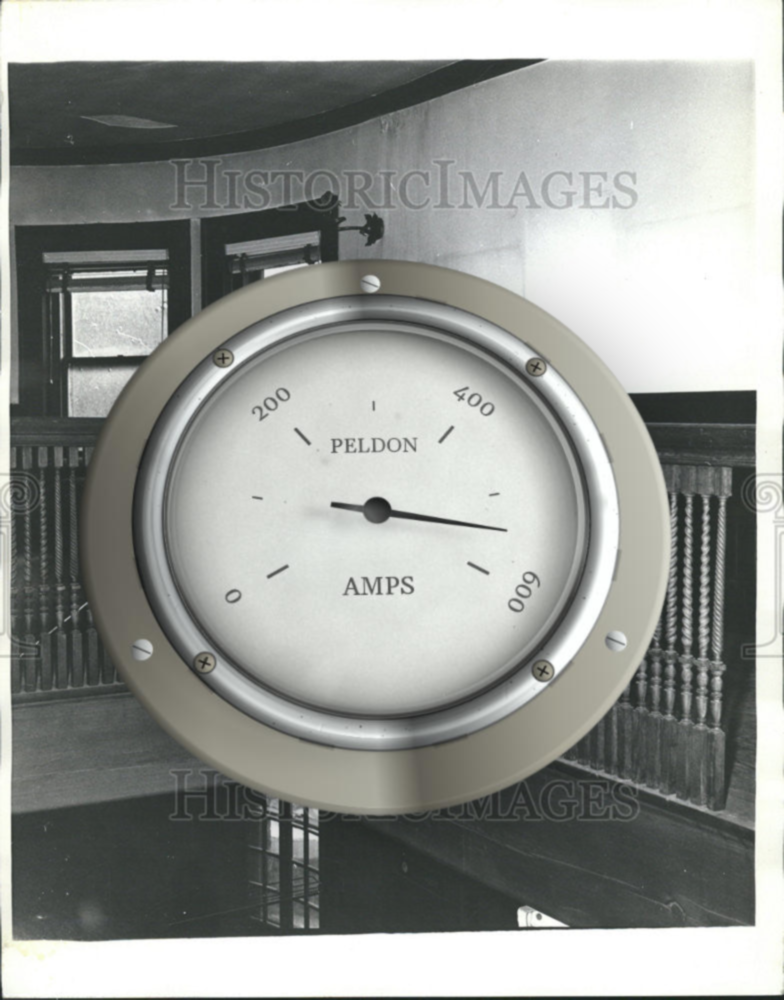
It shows 550; A
